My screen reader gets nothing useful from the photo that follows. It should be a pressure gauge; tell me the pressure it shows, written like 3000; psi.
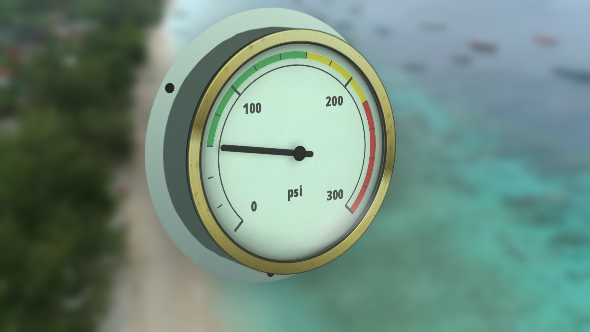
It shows 60; psi
